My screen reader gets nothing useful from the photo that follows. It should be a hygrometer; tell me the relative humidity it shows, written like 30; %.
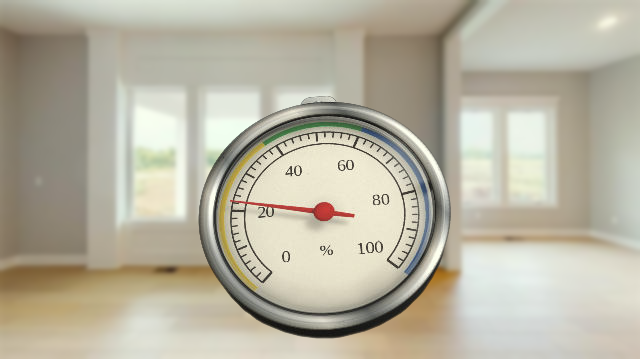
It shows 22; %
